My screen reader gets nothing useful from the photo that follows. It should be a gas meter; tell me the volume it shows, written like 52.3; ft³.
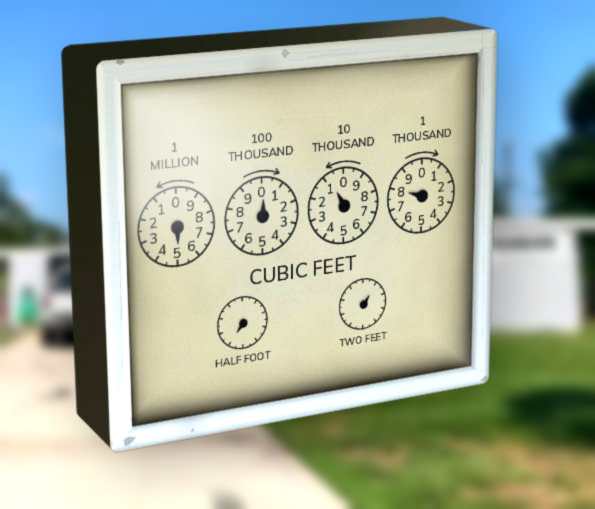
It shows 500800; ft³
